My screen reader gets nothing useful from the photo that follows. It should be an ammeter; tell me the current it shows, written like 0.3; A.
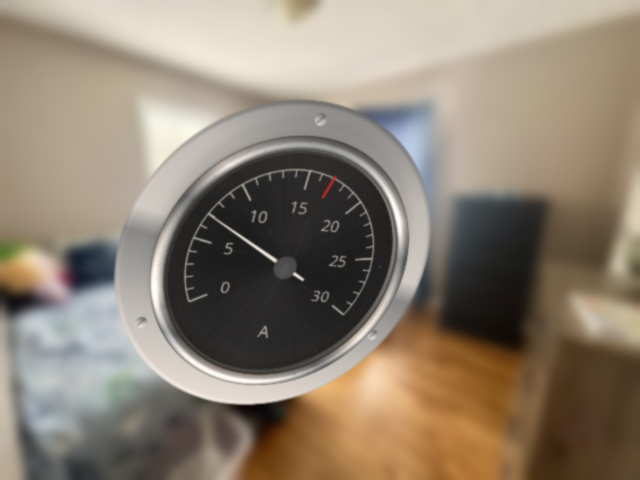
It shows 7; A
